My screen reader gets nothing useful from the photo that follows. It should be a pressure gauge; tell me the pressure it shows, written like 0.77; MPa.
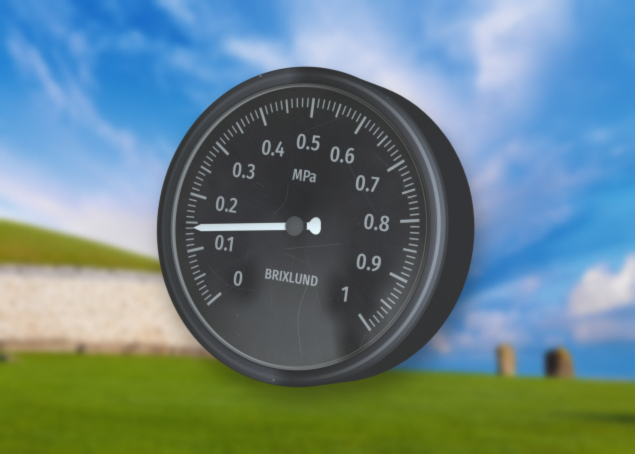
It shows 0.14; MPa
